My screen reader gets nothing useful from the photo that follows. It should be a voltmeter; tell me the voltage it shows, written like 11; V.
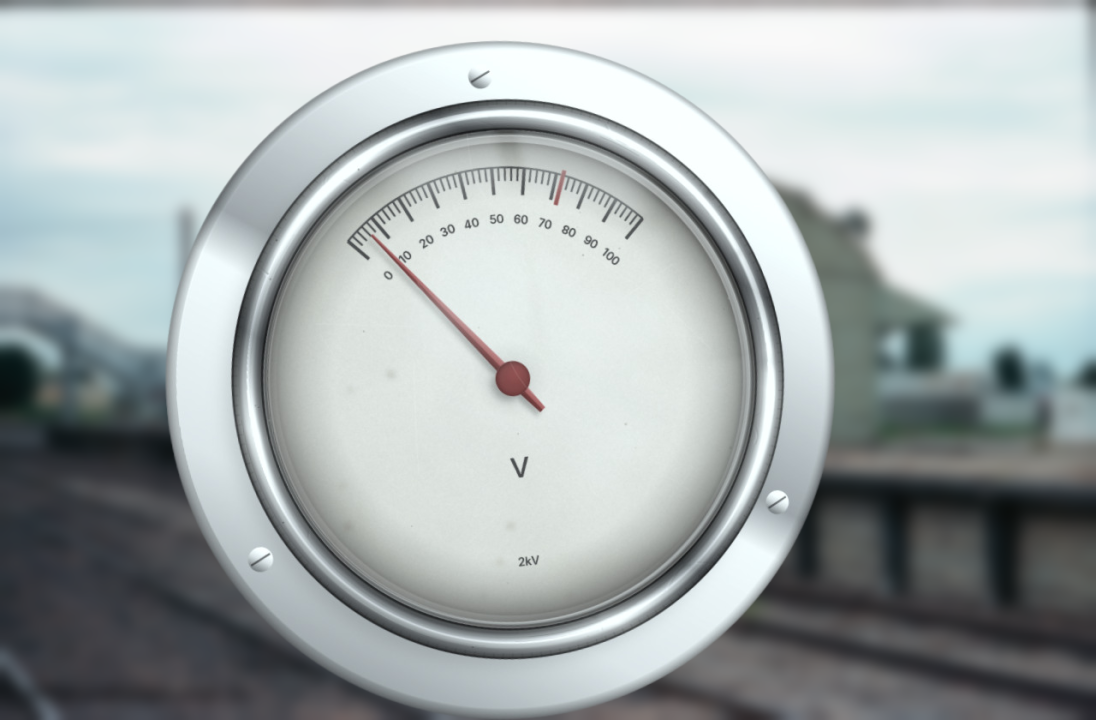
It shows 6; V
